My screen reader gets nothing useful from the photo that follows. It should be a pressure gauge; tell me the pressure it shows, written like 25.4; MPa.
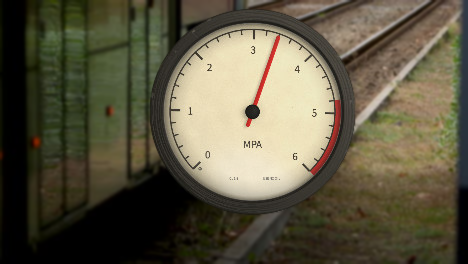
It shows 3.4; MPa
